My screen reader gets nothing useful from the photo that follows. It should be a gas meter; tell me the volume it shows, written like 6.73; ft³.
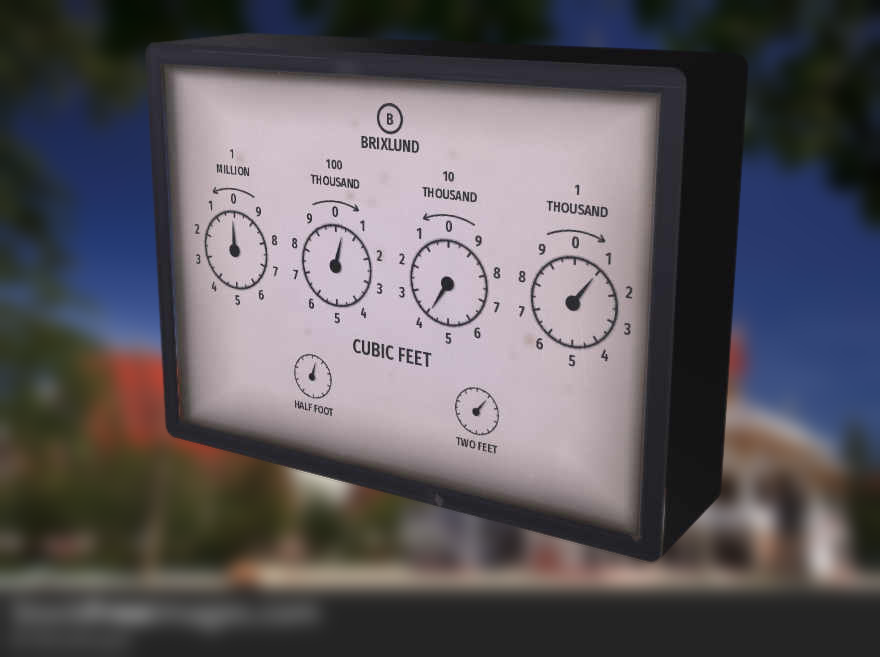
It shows 4100; ft³
